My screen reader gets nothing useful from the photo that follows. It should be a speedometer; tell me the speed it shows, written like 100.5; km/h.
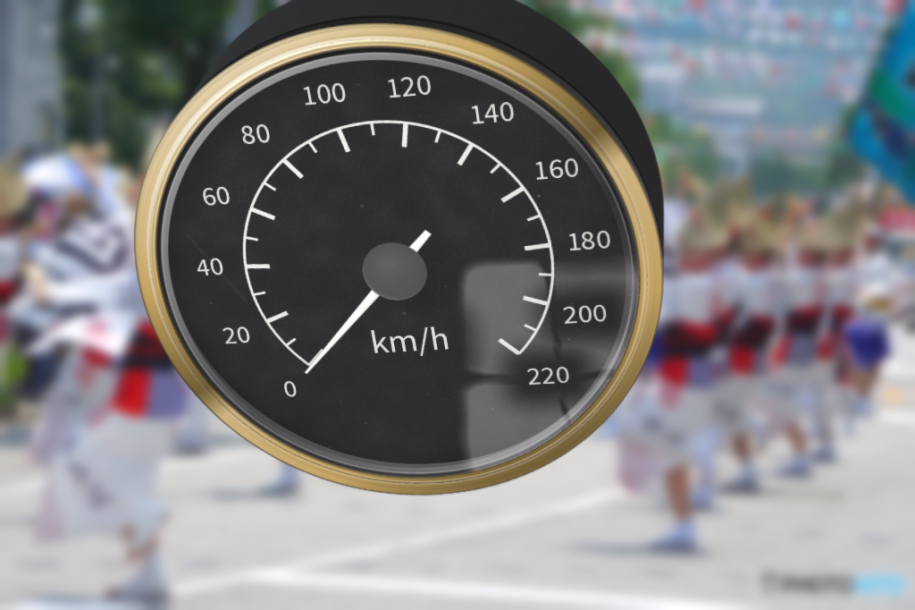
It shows 0; km/h
